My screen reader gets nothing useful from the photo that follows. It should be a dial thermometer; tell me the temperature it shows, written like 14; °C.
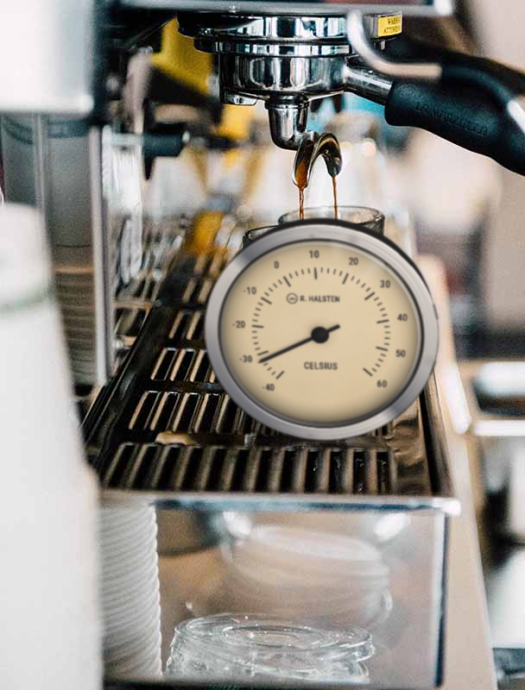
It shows -32; °C
